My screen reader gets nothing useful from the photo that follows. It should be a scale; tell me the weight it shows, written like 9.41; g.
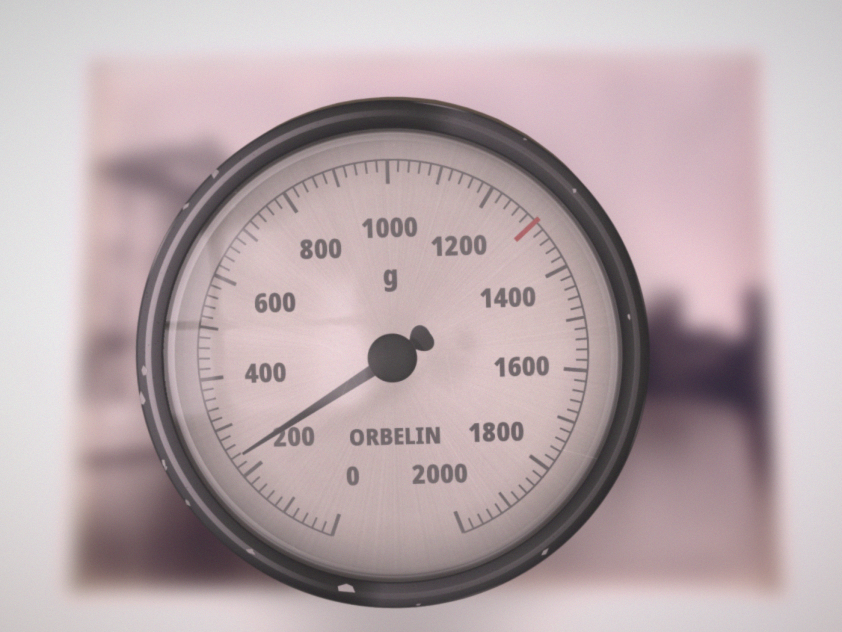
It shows 240; g
